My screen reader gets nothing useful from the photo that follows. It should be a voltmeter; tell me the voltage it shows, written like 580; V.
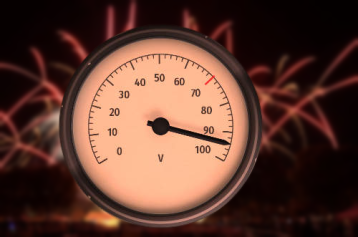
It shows 94; V
